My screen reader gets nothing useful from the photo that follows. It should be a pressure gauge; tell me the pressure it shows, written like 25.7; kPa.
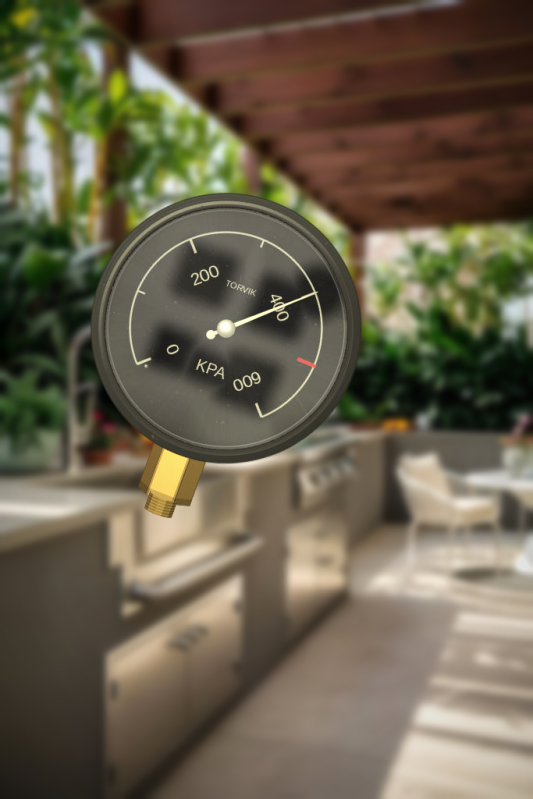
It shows 400; kPa
